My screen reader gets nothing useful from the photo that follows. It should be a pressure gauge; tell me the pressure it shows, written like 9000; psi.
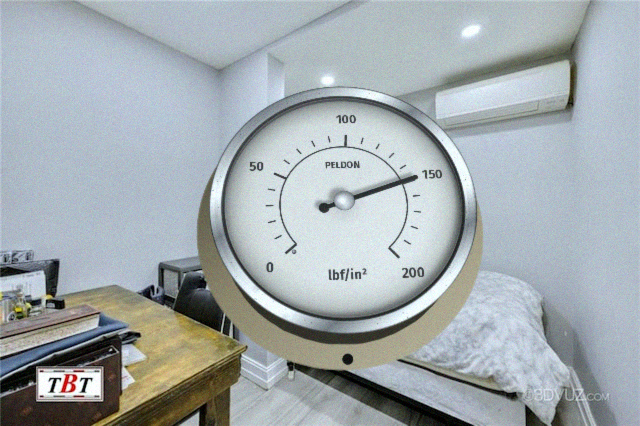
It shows 150; psi
